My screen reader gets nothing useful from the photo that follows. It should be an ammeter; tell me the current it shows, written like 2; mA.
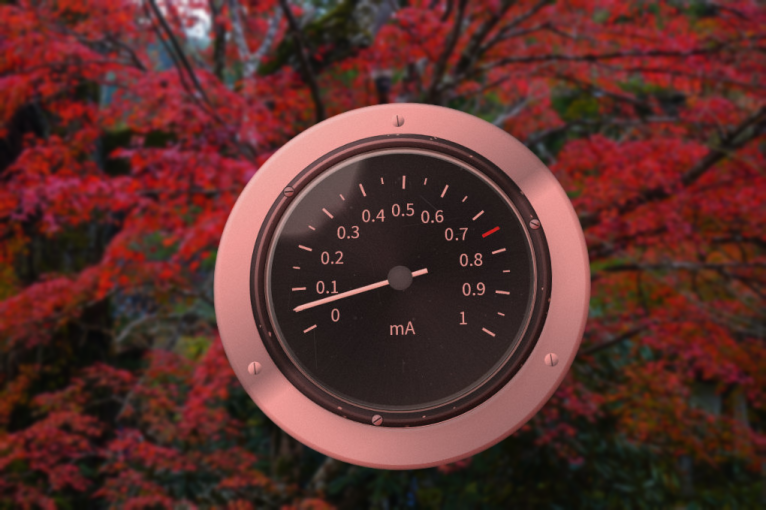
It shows 0.05; mA
